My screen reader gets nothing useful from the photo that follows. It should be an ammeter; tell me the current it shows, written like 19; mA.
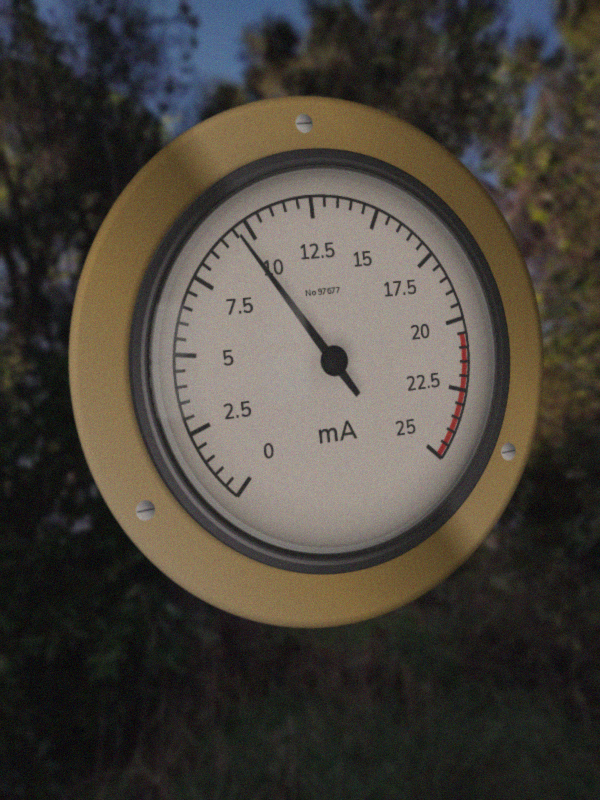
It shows 9.5; mA
